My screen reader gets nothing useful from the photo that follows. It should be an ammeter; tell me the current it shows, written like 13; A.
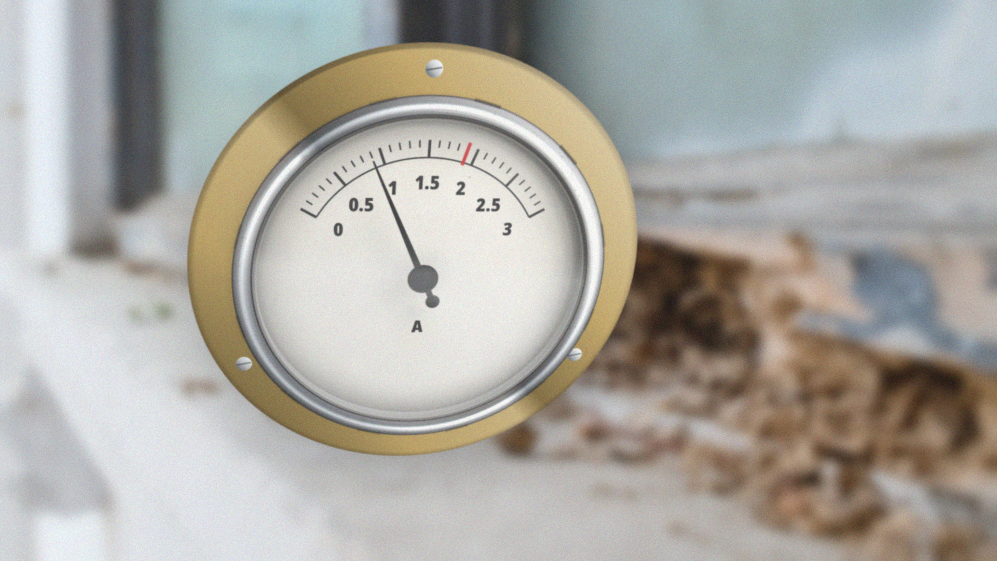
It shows 0.9; A
